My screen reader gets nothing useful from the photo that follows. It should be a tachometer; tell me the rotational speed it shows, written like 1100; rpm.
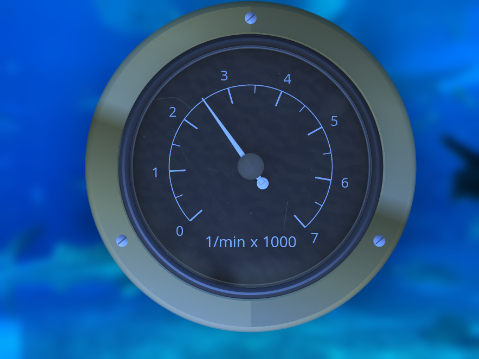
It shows 2500; rpm
